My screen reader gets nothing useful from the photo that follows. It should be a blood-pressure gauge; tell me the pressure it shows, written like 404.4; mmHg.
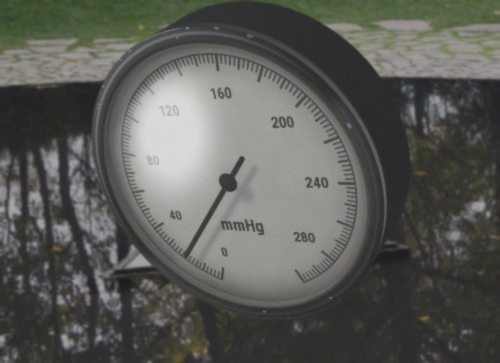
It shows 20; mmHg
